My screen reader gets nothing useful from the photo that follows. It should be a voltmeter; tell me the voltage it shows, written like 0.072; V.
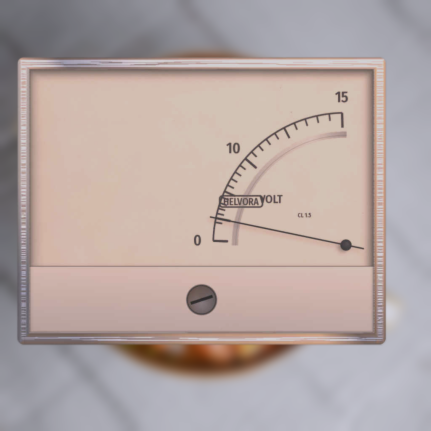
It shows 5; V
